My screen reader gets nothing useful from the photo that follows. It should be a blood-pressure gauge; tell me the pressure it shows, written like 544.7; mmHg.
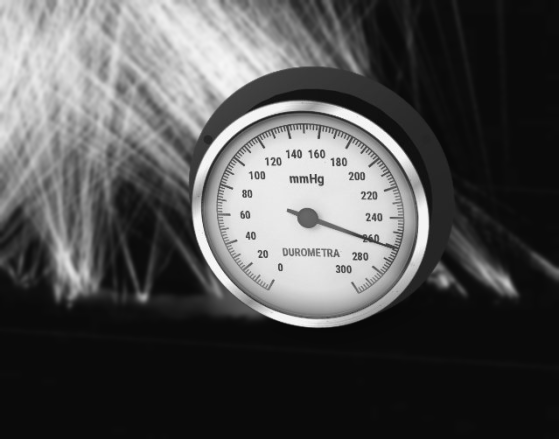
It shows 260; mmHg
